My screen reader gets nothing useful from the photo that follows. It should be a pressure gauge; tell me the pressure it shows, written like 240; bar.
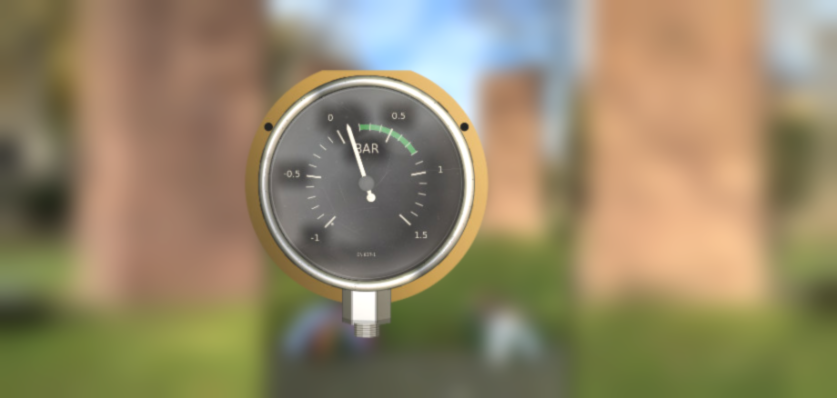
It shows 0.1; bar
